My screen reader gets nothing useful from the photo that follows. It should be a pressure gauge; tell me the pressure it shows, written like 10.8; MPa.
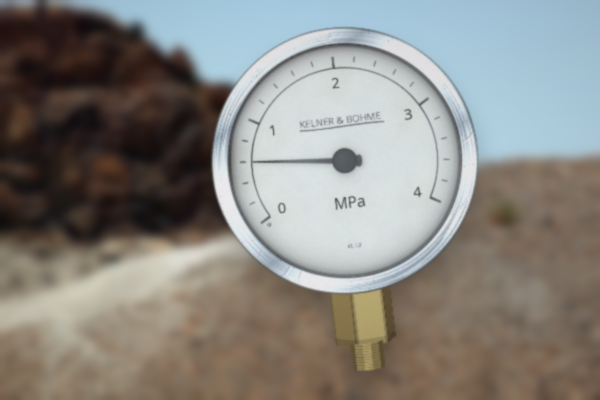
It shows 0.6; MPa
